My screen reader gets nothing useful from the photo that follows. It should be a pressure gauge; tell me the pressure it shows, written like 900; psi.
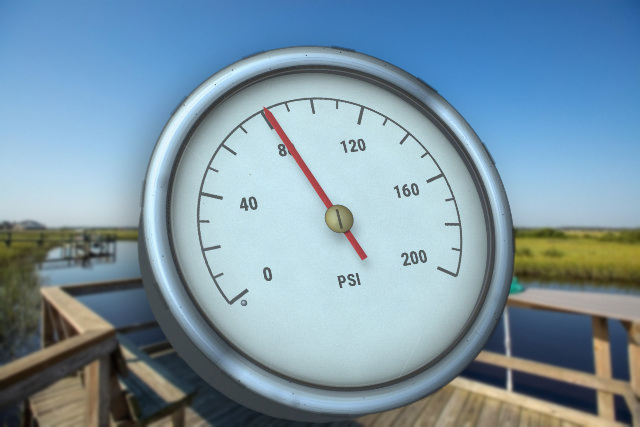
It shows 80; psi
